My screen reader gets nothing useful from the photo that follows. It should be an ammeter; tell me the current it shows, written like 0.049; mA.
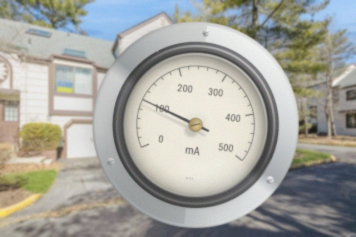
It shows 100; mA
